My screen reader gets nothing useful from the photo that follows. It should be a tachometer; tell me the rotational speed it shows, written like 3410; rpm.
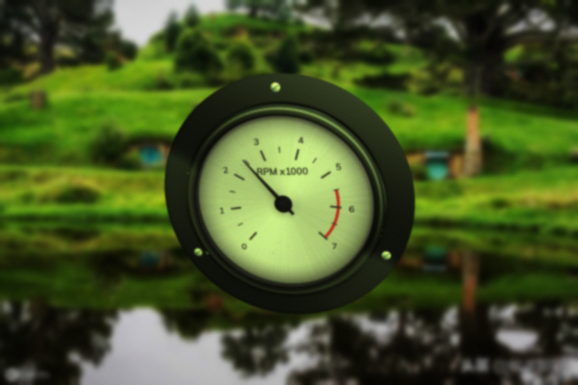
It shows 2500; rpm
